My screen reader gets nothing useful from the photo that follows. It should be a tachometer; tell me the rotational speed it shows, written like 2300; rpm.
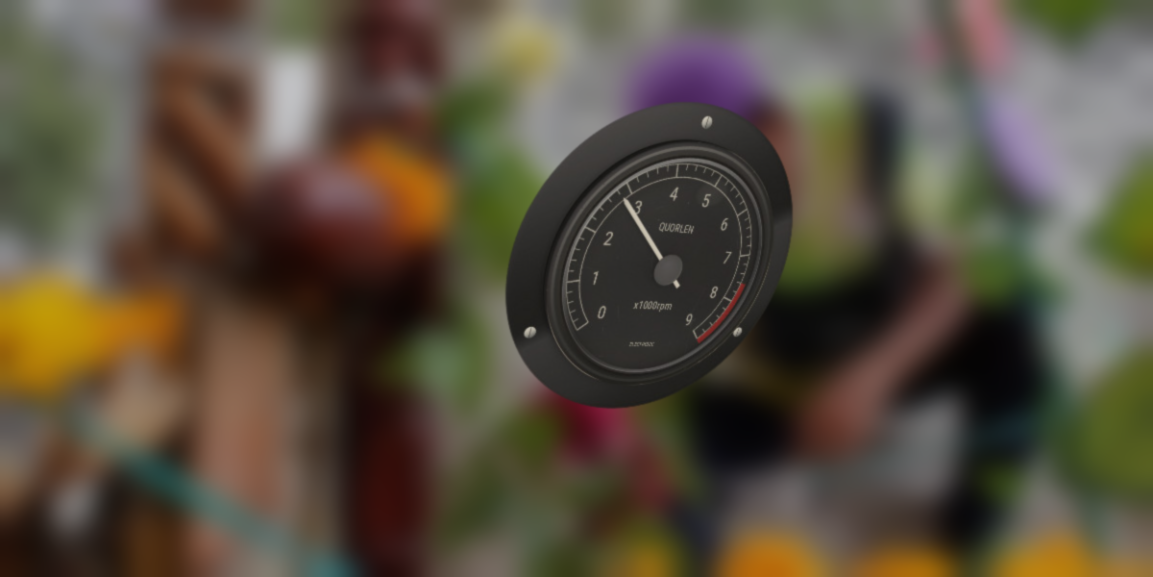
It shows 2800; rpm
